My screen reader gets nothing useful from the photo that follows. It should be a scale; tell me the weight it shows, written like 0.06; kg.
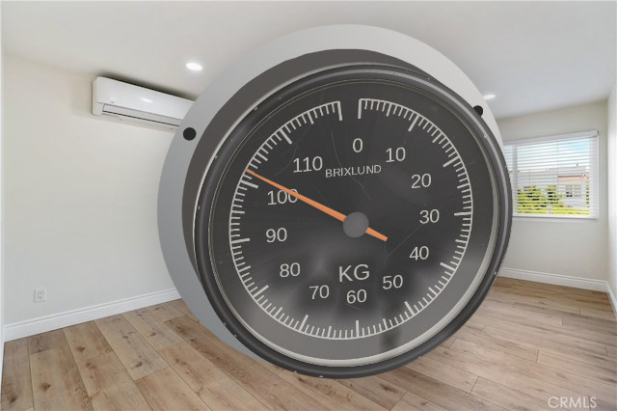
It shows 102; kg
